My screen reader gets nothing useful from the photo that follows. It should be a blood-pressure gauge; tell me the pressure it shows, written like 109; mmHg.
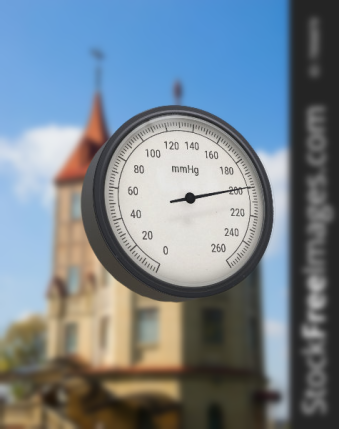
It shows 200; mmHg
